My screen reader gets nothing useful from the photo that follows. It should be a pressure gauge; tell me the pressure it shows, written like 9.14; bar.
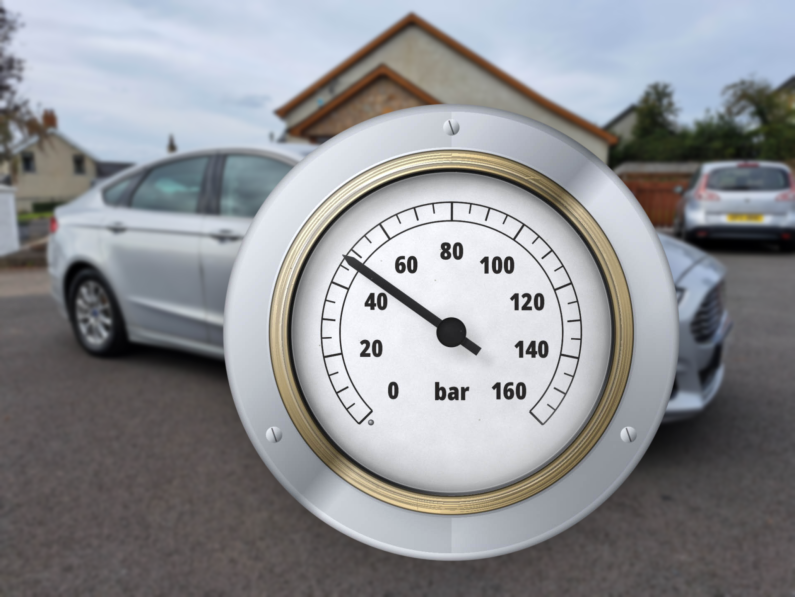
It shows 47.5; bar
